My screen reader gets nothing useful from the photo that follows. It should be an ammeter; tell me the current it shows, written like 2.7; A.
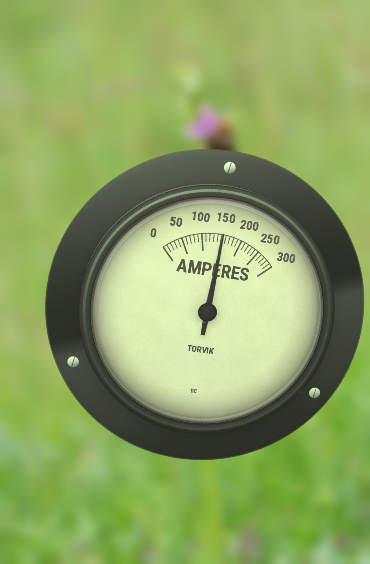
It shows 150; A
